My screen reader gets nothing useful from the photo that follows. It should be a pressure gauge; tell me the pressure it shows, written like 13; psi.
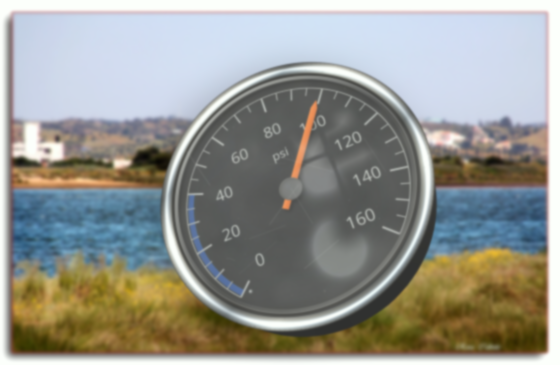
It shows 100; psi
